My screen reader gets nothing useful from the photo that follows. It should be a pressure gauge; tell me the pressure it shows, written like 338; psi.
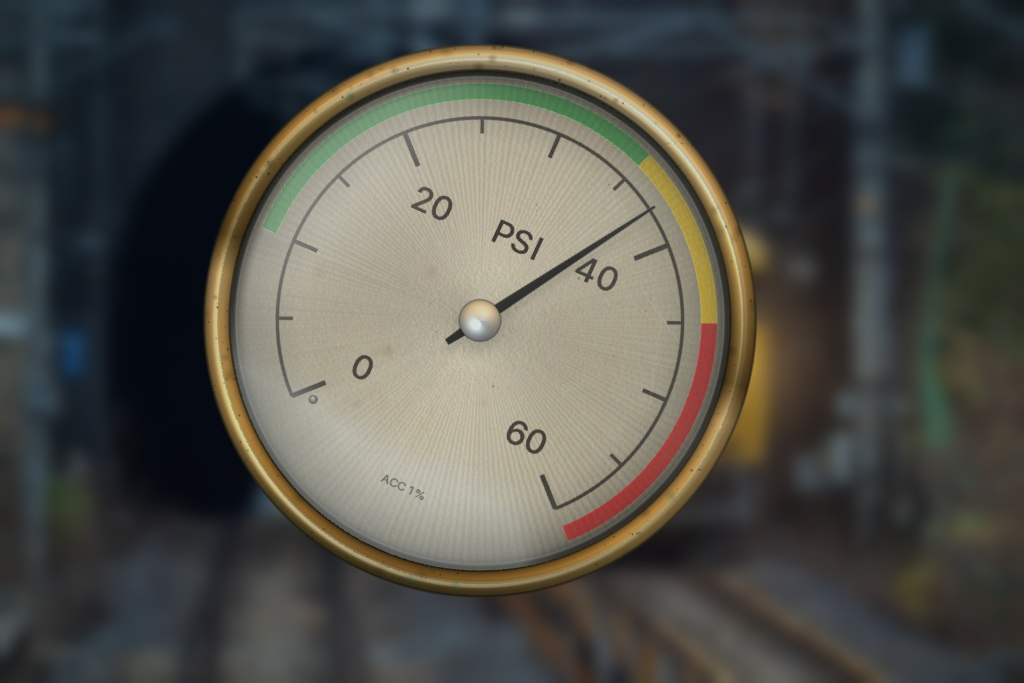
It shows 37.5; psi
